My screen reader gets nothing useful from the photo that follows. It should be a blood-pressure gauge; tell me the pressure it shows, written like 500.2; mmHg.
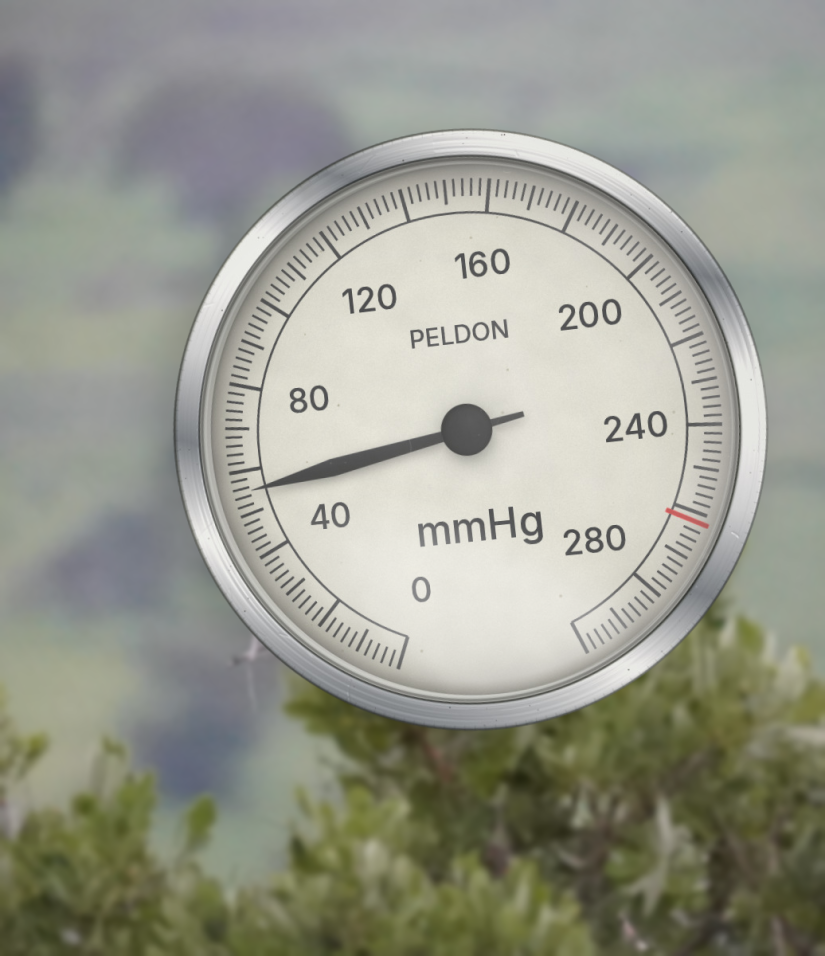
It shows 55; mmHg
